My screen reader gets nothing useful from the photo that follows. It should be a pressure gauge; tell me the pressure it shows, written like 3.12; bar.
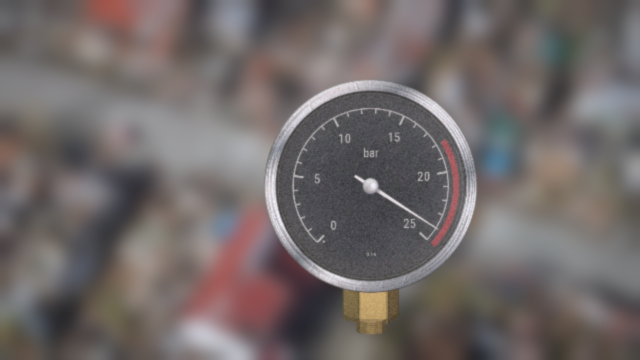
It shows 24; bar
